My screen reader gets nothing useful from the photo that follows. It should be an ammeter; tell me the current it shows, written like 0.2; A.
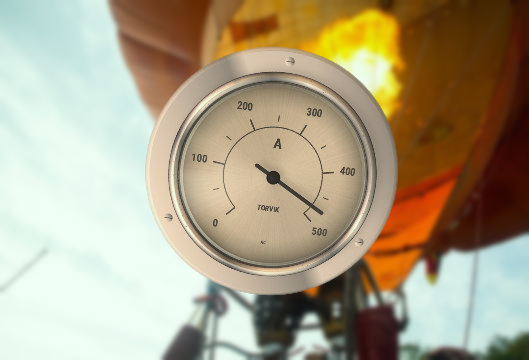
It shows 475; A
